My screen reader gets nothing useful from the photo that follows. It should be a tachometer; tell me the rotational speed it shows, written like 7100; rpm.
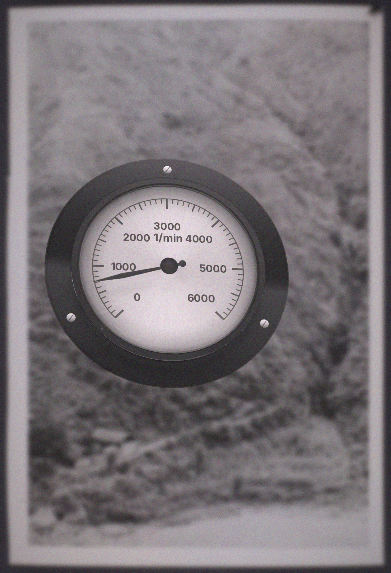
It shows 700; rpm
